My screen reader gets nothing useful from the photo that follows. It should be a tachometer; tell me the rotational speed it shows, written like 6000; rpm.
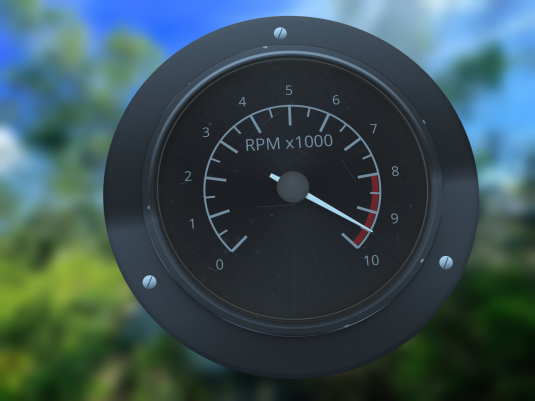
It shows 9500; rpm
